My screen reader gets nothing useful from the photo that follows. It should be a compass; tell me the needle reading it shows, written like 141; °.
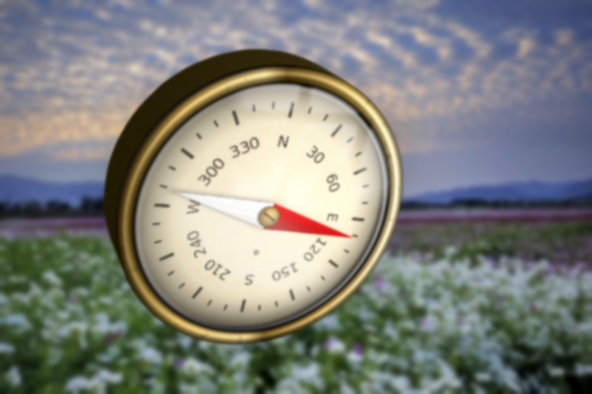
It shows 100; °
